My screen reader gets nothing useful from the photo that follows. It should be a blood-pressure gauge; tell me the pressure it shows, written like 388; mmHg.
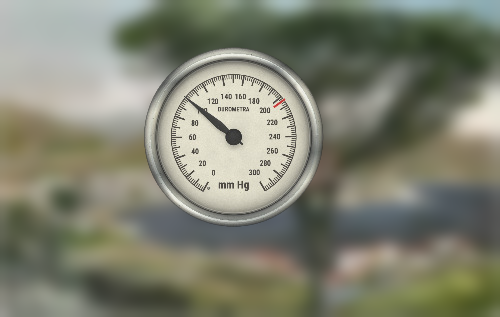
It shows 100; mmHg
